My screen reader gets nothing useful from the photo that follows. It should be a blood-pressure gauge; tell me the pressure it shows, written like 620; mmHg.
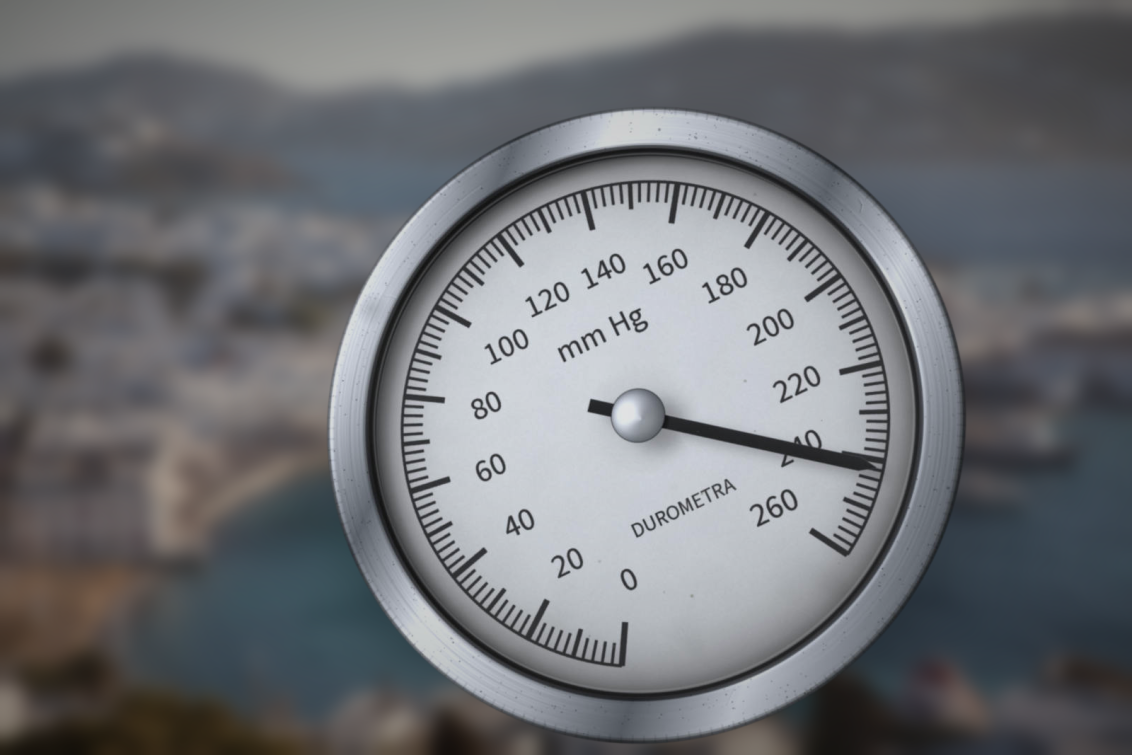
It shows 242; mmHg
